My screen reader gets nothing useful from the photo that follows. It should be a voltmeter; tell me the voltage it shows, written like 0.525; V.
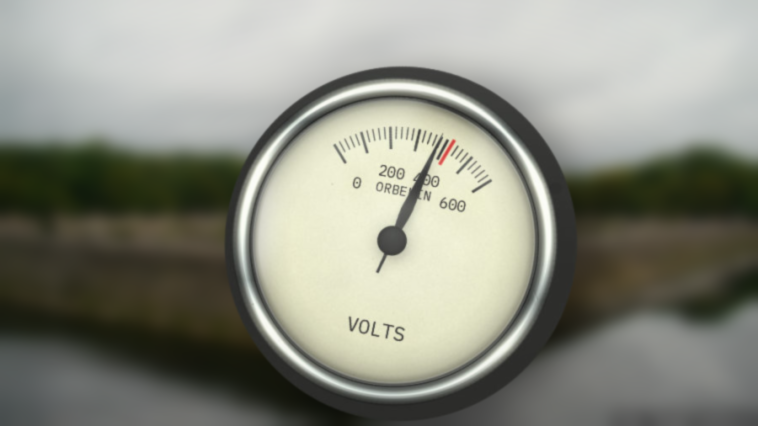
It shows 380; V
